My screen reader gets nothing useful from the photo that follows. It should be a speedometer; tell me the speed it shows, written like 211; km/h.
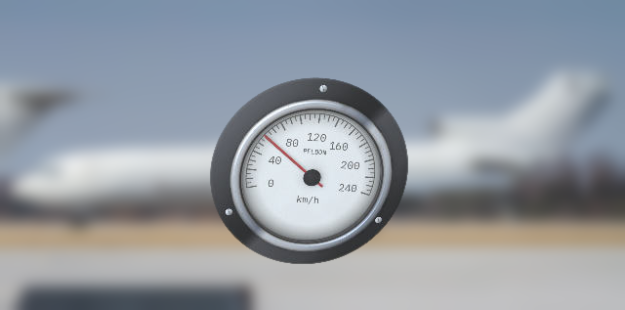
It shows 60; km/h
